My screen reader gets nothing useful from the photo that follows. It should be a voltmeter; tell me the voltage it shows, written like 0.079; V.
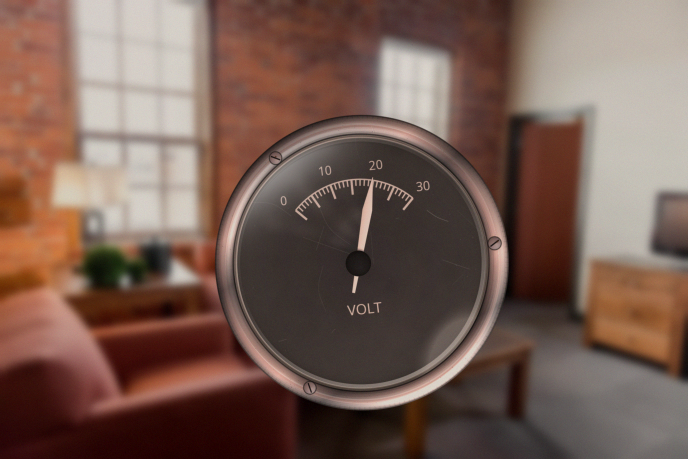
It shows 20; V
